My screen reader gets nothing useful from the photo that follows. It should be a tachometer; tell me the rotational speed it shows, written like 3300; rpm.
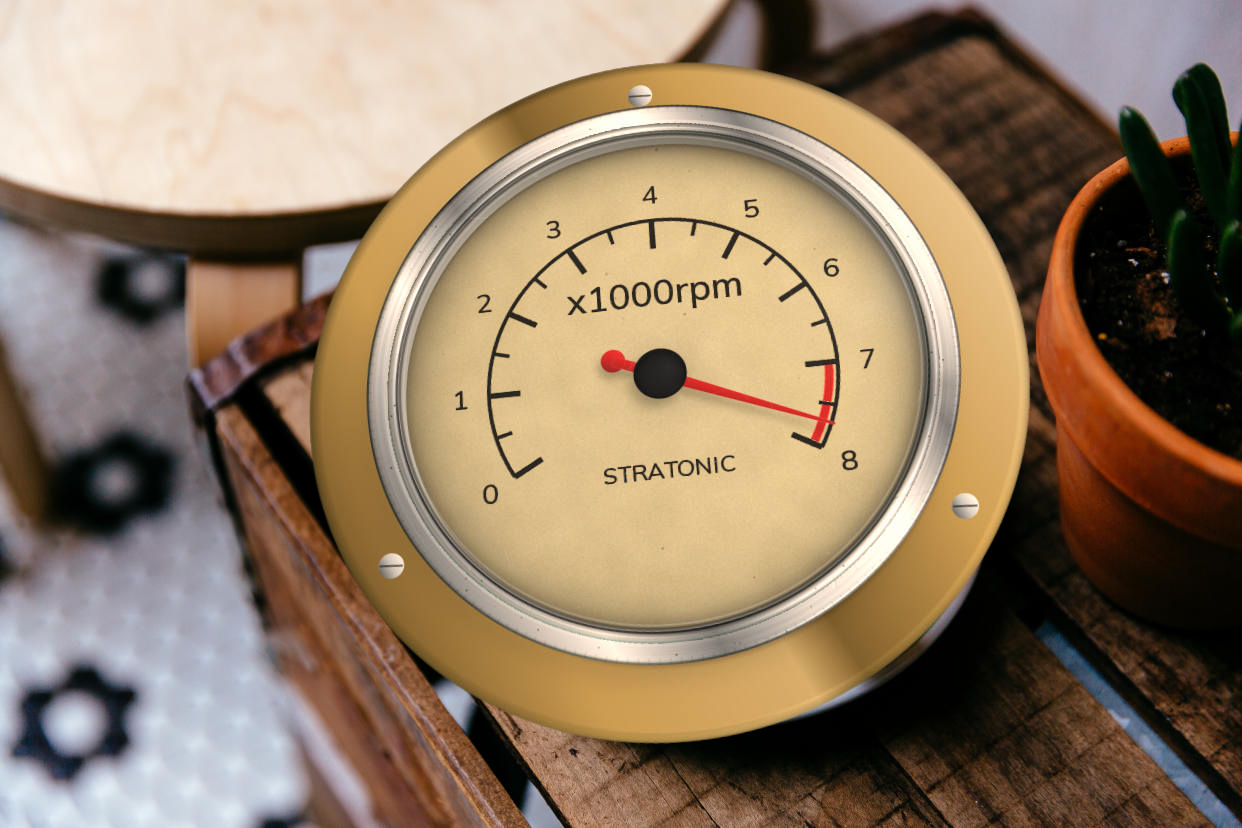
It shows 7750; rpm
